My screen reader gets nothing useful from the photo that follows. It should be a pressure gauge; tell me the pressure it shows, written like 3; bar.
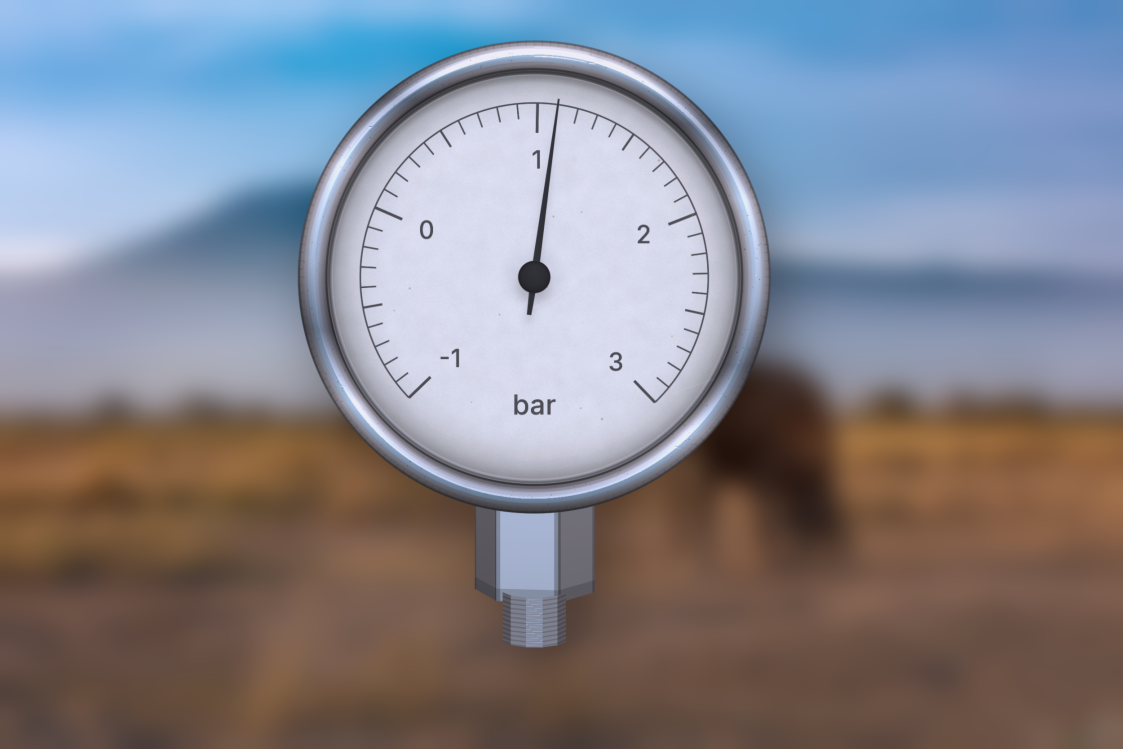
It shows 1.1; bar
